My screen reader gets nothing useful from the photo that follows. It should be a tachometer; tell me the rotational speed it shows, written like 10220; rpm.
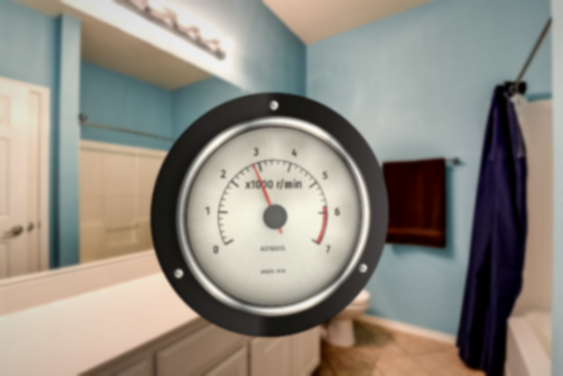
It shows 2800; rpm
